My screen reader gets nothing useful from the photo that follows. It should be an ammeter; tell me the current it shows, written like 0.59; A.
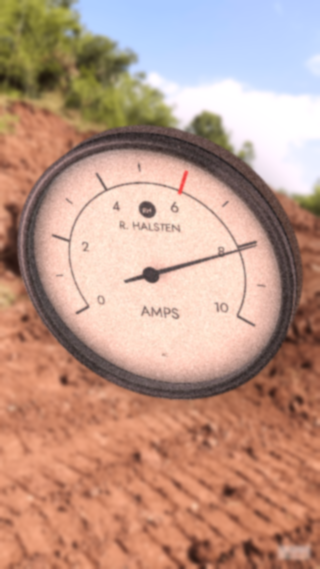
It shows 8; A
